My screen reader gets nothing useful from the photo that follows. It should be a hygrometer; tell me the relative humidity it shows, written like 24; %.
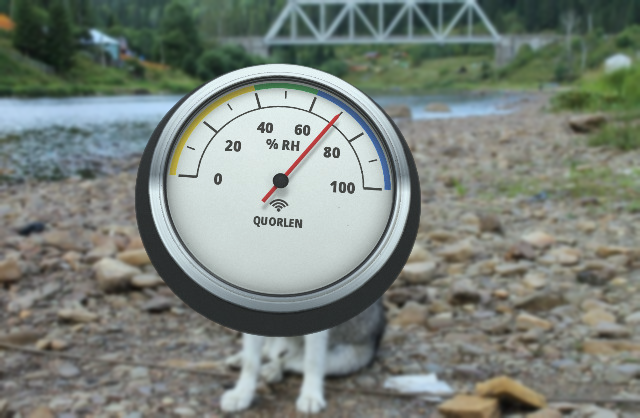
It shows 70; %
